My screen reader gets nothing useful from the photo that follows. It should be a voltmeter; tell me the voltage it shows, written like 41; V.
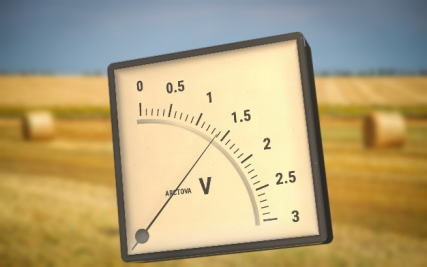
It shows 1.4; V
